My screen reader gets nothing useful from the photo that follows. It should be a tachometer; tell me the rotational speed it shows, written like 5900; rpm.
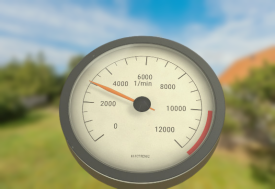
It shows 3000; rpm
